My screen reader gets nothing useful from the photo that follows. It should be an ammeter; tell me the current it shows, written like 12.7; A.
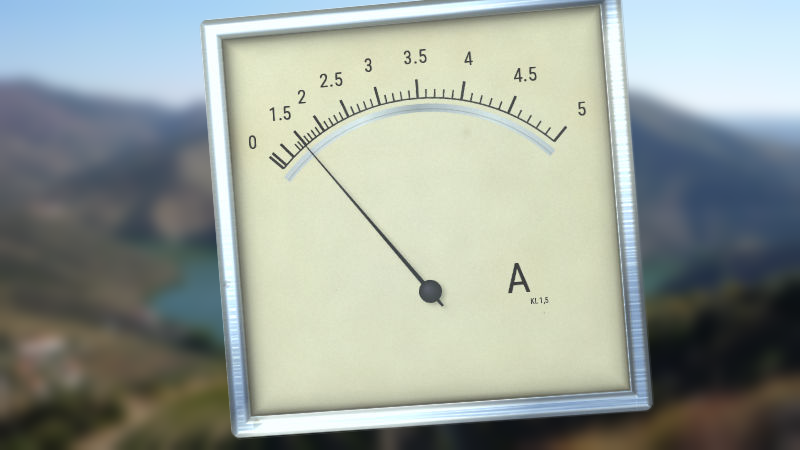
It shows 1.5; A
